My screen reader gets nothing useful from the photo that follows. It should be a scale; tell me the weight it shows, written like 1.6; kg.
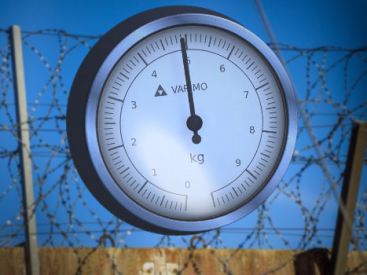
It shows 4.9; kg
